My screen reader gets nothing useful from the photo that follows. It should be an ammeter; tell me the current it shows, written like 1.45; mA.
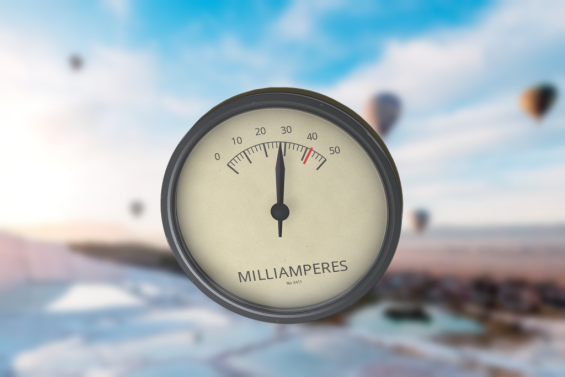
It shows 28; mA
